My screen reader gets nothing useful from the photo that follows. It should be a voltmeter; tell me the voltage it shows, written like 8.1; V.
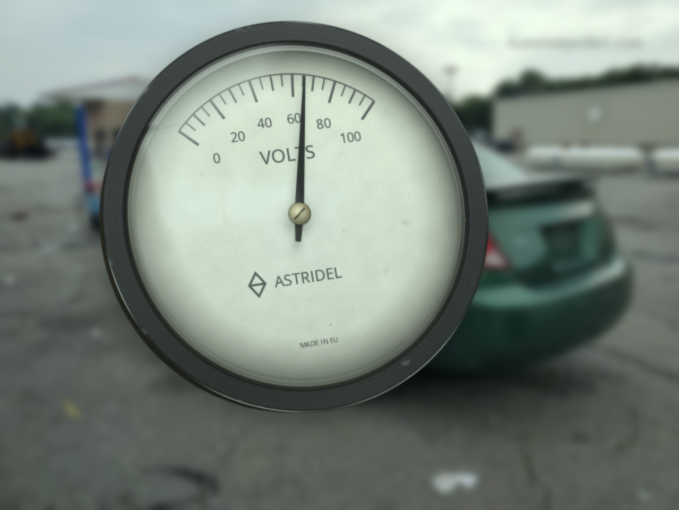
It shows 65; V
